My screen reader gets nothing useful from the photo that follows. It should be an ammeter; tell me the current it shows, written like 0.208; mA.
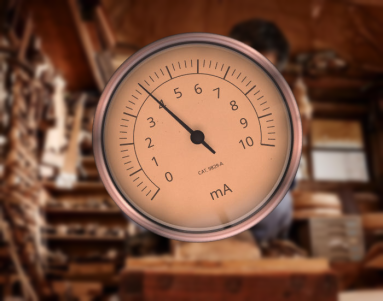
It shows 4; mA
